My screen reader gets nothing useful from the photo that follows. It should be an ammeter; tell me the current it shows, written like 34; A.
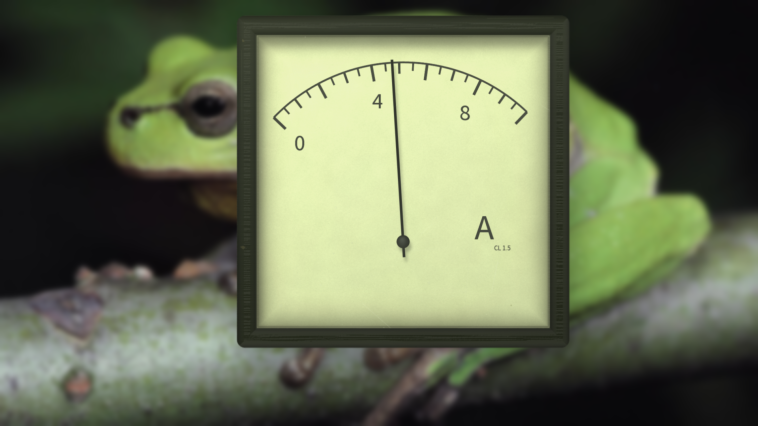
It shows 4.75; A
